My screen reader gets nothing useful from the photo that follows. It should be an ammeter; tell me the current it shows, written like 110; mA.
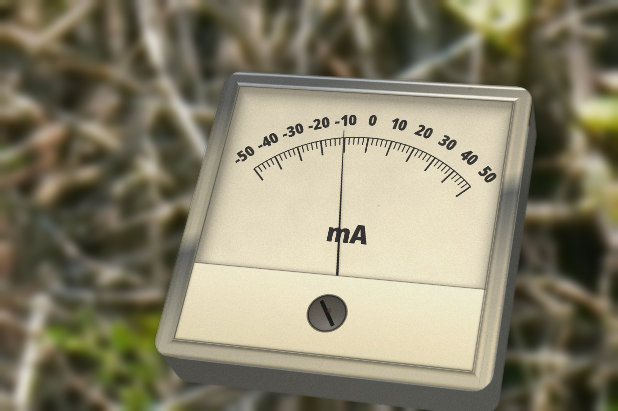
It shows -10; mA
